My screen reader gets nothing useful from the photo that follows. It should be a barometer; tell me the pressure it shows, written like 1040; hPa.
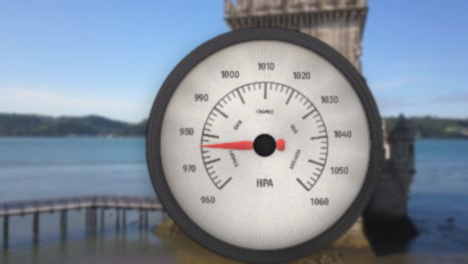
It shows 976; hPa
